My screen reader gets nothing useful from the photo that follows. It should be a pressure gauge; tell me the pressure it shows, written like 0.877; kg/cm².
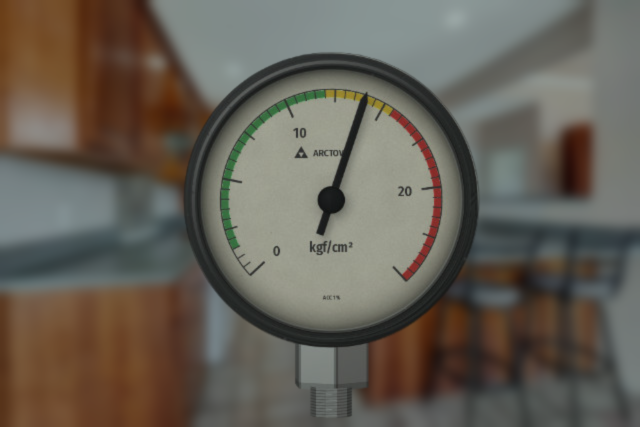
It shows 14; kg/cm²
